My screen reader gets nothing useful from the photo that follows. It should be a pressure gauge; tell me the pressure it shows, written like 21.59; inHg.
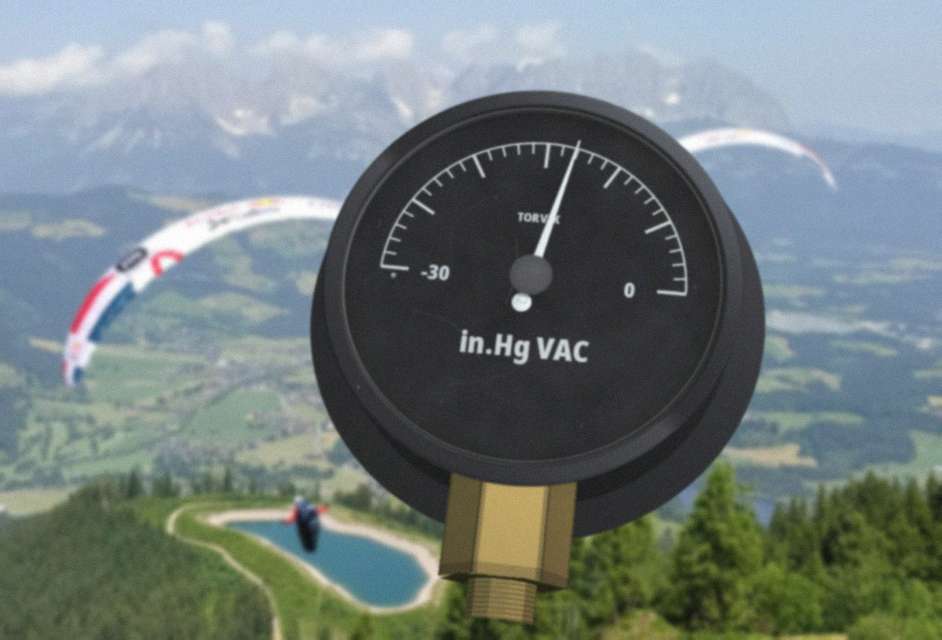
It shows -13; inHg
